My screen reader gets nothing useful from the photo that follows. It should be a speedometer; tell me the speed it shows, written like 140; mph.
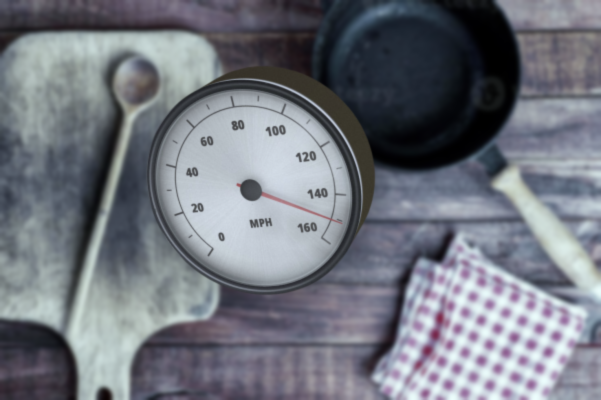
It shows 150; mph
